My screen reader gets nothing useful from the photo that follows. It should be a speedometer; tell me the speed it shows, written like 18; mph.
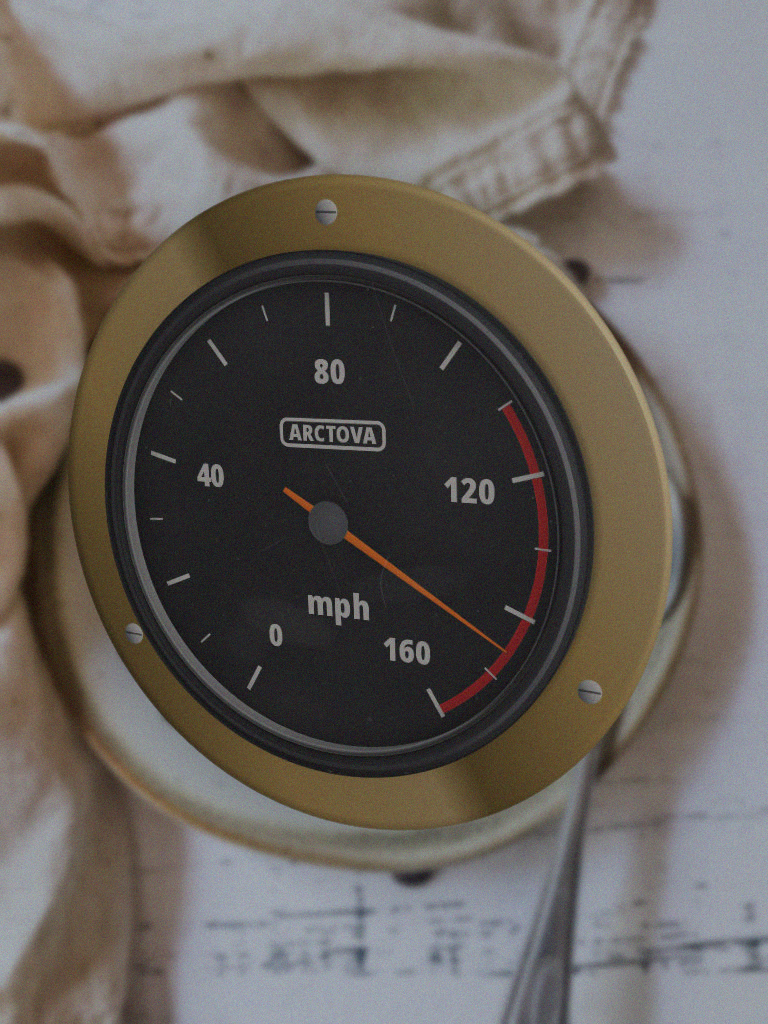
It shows 145; mph
